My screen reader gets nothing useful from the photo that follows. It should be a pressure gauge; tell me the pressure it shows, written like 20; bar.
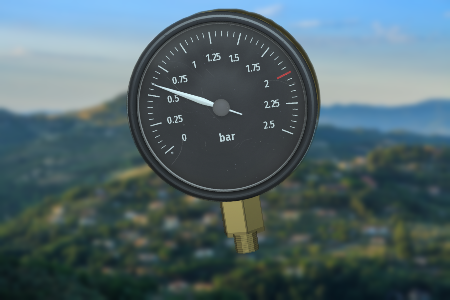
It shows 0.6; bar
